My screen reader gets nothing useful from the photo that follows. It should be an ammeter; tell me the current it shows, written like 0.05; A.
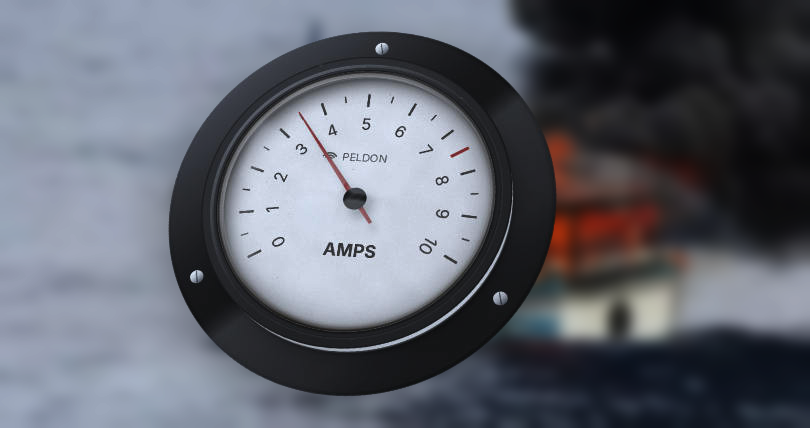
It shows 3.5; A
